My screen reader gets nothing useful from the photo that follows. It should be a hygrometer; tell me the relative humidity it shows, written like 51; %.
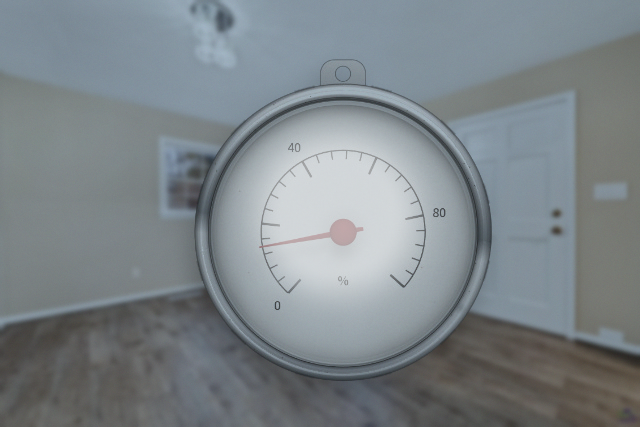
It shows 14; %
